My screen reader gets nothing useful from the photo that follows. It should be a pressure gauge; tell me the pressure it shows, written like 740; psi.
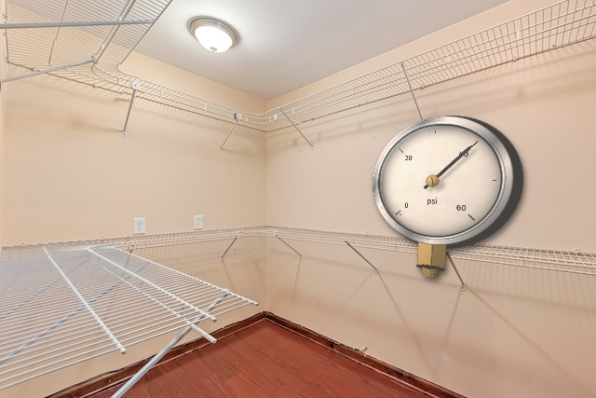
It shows 40; psi
